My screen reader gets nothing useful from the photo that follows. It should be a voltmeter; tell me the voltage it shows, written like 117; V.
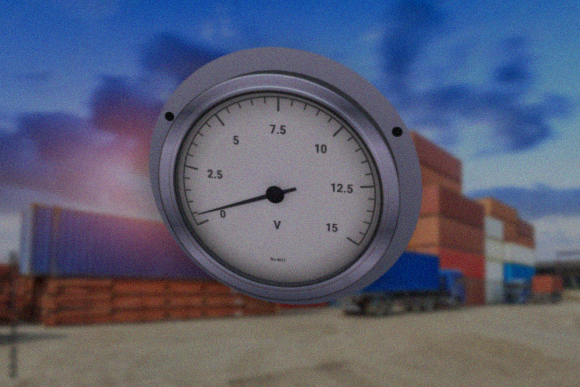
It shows 0.5; V
